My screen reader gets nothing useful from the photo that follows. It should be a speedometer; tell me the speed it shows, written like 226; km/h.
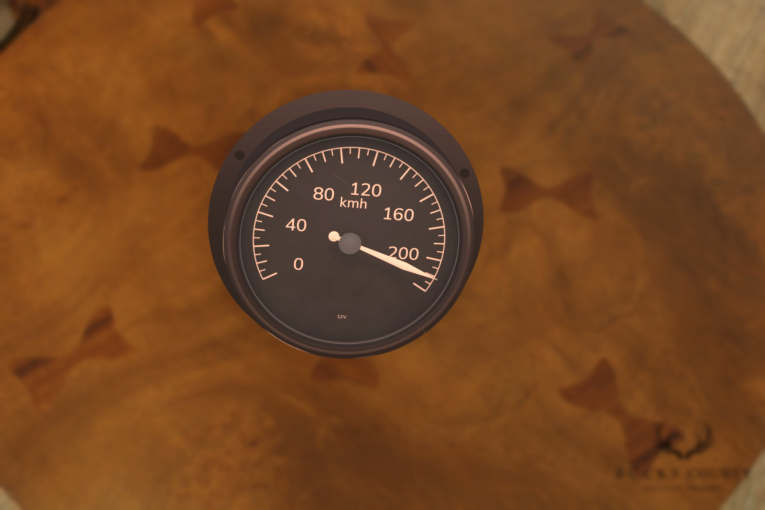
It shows 210; km/h
